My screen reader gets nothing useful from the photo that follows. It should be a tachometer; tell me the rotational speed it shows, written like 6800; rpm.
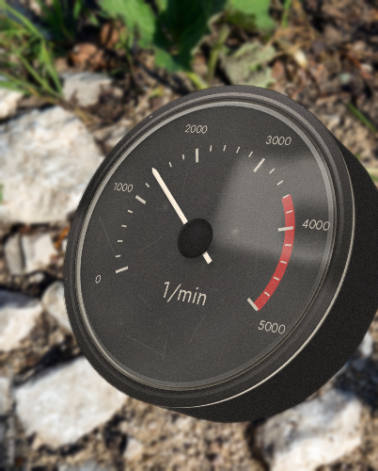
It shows 1400; rpm
